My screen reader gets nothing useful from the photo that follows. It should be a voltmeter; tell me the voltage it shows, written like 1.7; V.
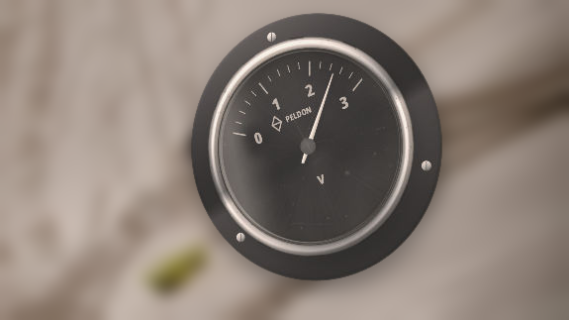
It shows 2.5; V
